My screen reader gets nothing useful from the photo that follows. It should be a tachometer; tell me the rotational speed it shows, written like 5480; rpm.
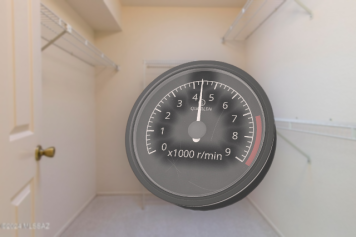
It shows 4400; rpm
